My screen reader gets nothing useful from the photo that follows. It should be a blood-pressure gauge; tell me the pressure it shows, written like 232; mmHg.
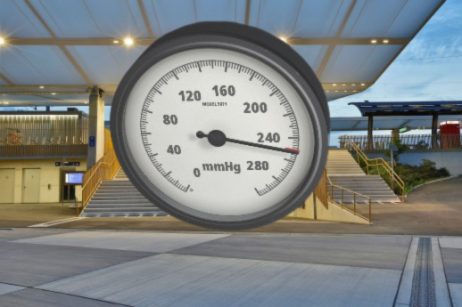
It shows 250; mmHg
